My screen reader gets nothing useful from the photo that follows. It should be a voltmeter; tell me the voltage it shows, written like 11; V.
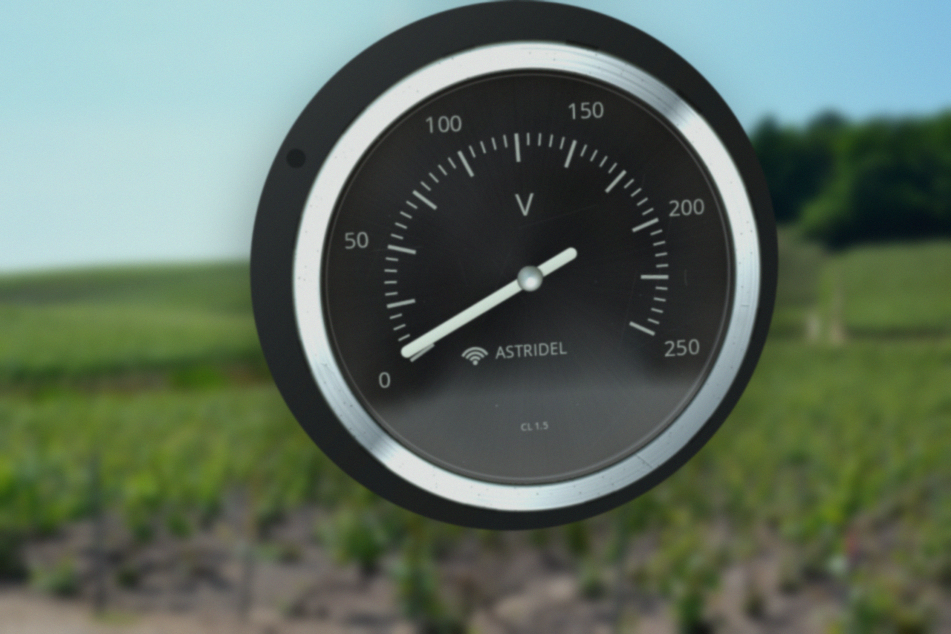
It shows 5; V
